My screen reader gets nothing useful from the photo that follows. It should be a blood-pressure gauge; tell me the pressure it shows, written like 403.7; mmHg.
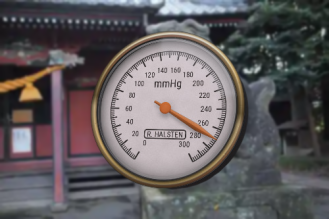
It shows 270; mmHg
